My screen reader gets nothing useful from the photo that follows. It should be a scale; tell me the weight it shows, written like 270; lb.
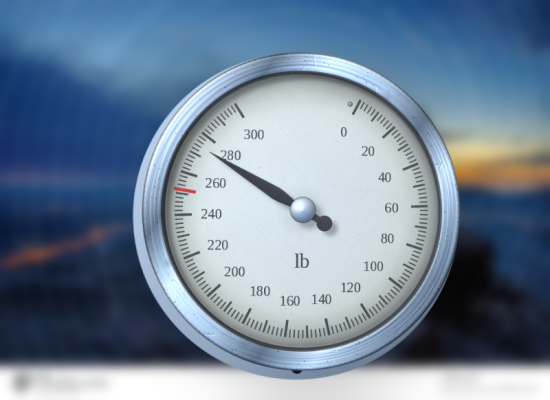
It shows 274; lb
